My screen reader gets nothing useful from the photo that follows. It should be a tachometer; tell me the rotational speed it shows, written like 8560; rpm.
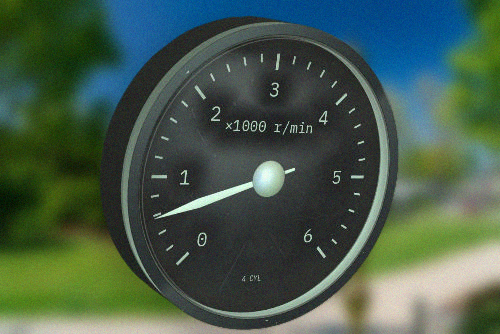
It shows 600; rpm
